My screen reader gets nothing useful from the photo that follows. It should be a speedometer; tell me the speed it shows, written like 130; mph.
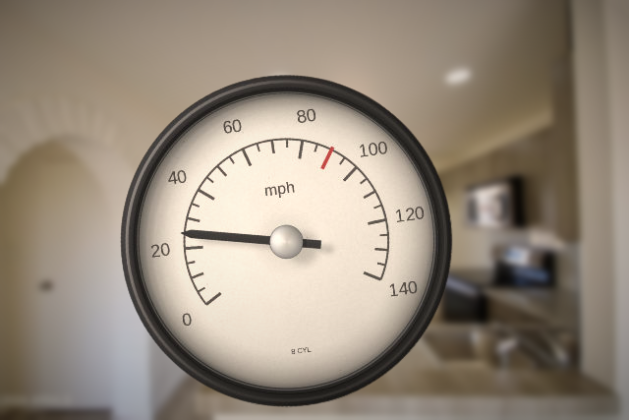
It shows 25; mph
